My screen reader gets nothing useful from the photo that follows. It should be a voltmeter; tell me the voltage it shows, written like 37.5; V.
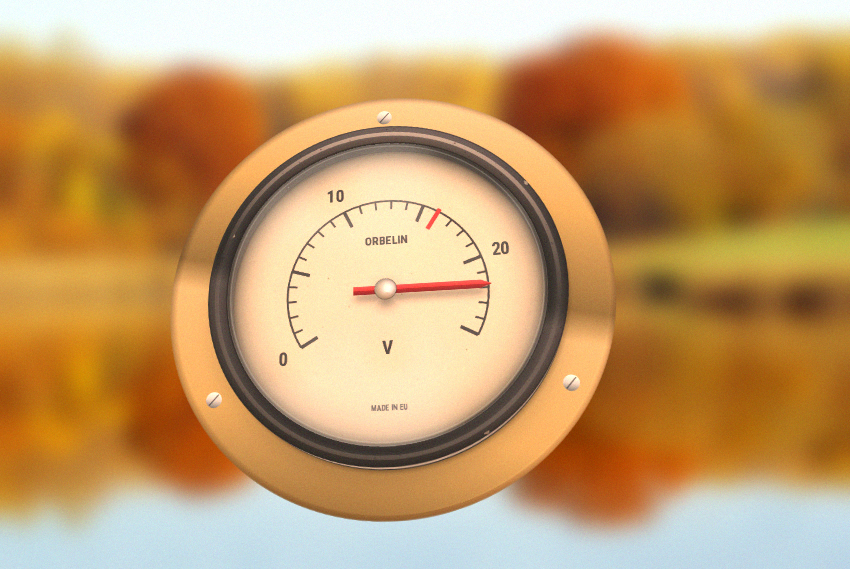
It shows 22; V
